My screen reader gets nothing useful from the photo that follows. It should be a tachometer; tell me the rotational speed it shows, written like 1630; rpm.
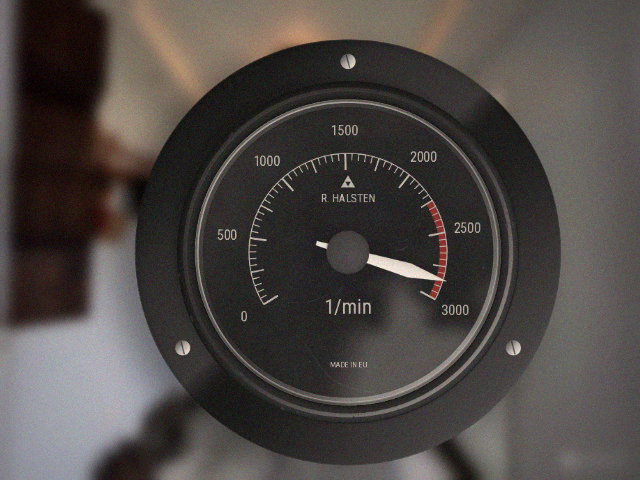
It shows 2850; rpm
